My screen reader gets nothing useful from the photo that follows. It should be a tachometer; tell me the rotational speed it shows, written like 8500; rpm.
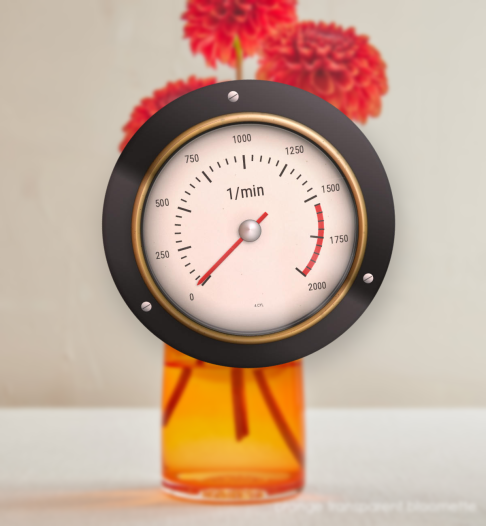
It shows 25; rpm
